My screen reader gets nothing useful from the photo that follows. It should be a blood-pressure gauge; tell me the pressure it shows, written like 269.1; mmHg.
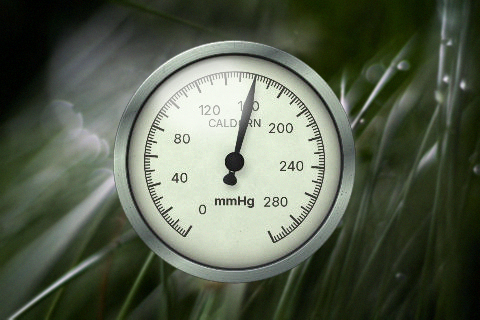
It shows 160; mmHg
